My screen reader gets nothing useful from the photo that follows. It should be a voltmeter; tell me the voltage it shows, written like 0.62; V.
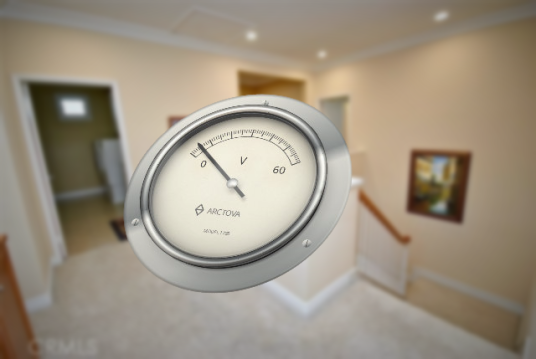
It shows 5; V
